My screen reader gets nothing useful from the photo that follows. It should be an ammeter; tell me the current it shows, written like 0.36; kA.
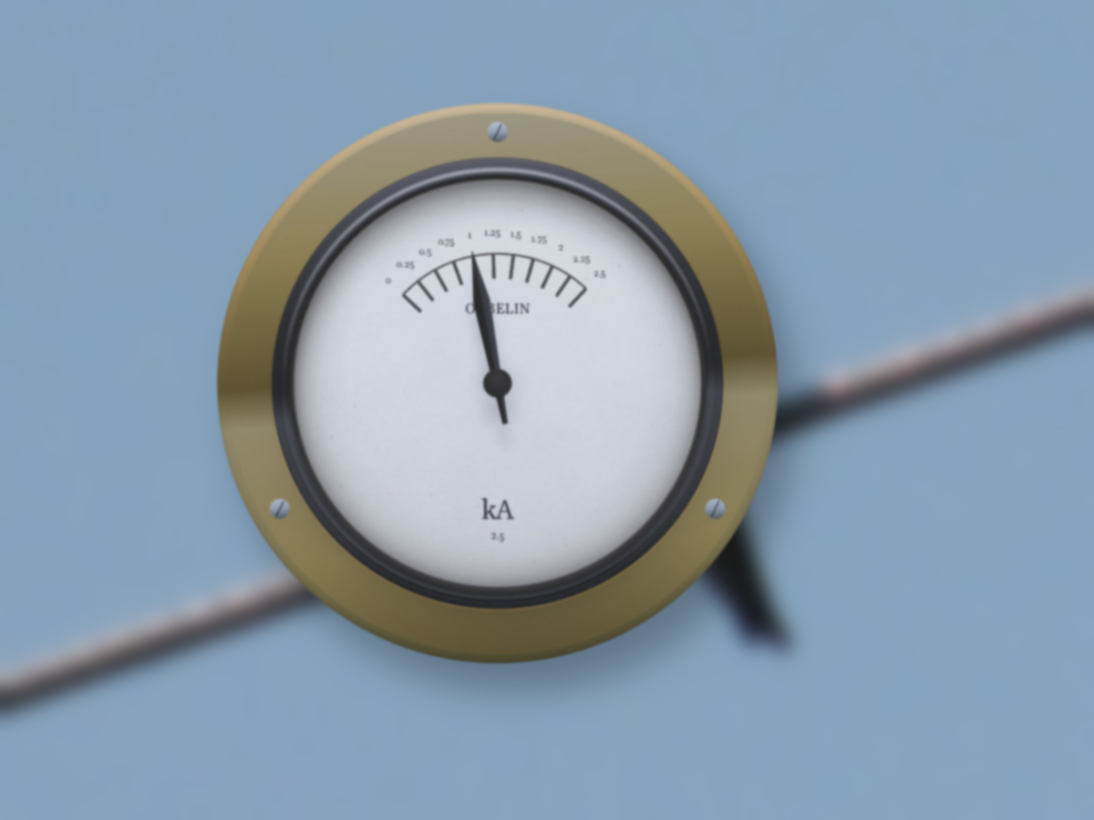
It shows 1; kA
